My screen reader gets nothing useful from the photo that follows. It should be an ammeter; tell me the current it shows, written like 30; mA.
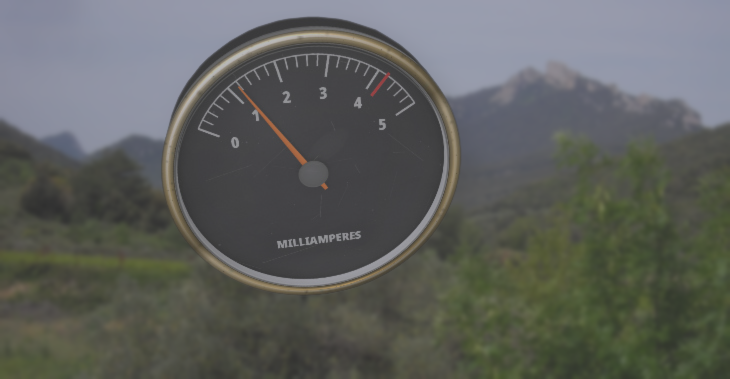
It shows 1.2; mA
